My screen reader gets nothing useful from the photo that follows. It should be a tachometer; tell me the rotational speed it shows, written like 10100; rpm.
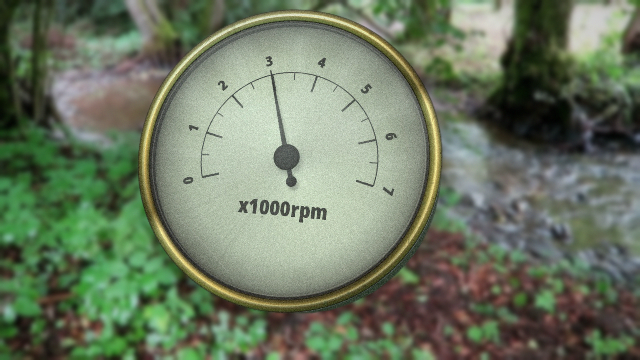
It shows 3000; rpm
